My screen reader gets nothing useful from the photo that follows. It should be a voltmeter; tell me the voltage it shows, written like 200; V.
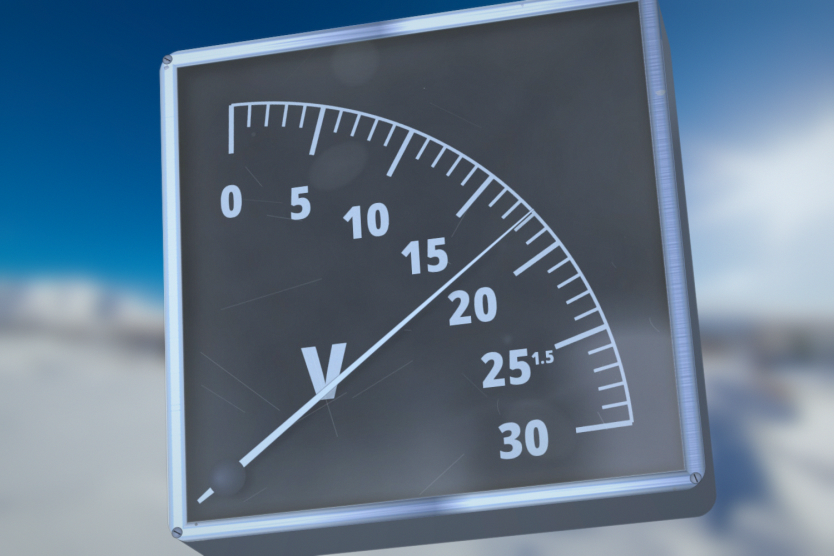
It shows 18; V
